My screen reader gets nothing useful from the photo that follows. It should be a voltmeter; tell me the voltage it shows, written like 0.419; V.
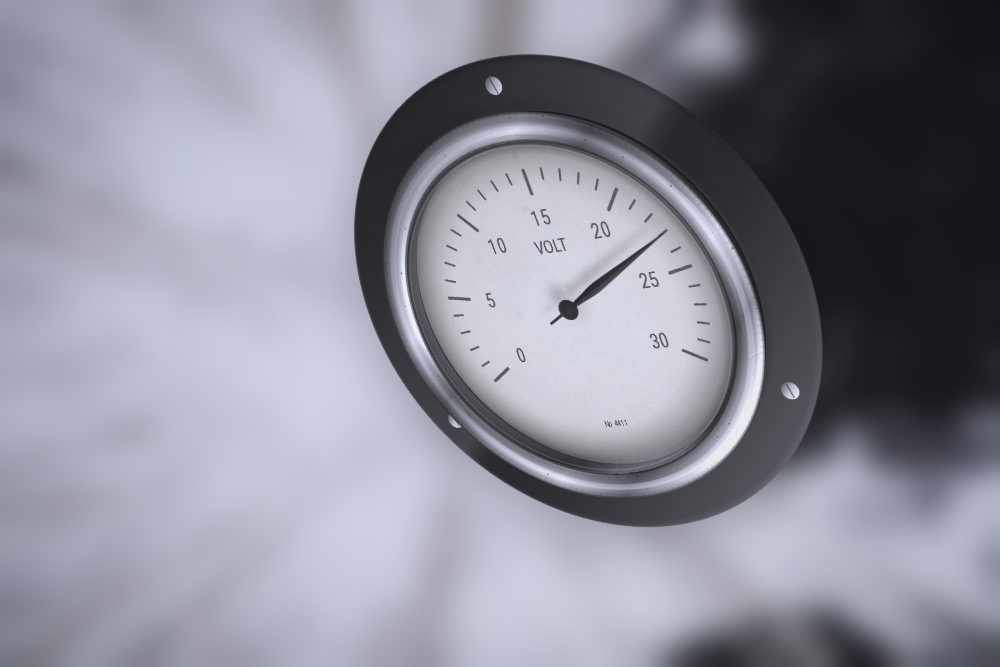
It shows 23; V
